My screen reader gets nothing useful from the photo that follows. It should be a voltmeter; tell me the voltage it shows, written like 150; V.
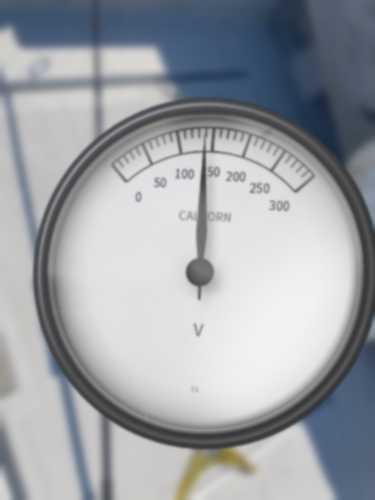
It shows 140; V
